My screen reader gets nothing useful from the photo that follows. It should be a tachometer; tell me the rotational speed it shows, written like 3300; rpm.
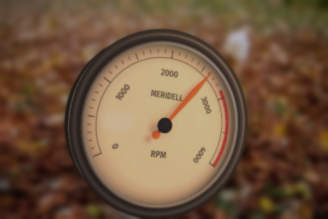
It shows 2600; rpm
